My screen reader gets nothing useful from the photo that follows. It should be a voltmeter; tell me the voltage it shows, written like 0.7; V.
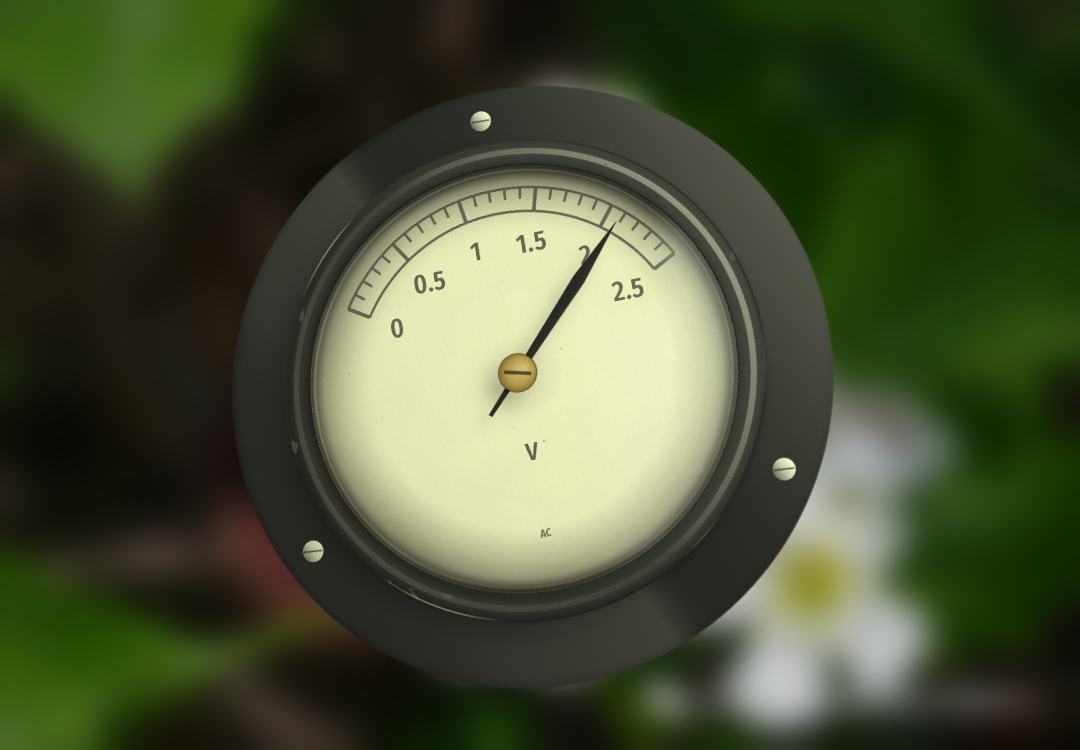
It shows 2.1; V
